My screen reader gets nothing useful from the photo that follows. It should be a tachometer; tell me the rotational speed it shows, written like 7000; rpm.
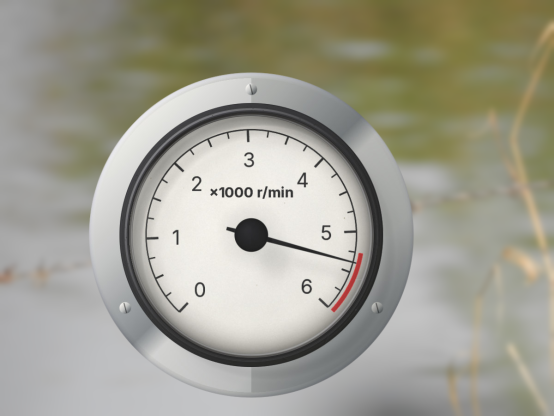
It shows 5375; rpm
